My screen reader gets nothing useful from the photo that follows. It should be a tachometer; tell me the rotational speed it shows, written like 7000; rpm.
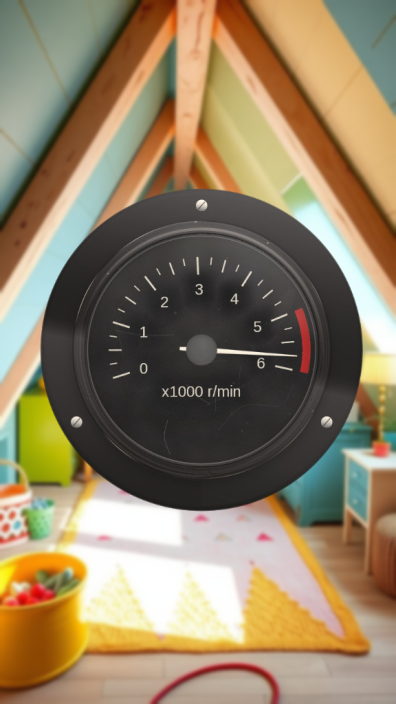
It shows 5750; rpm
